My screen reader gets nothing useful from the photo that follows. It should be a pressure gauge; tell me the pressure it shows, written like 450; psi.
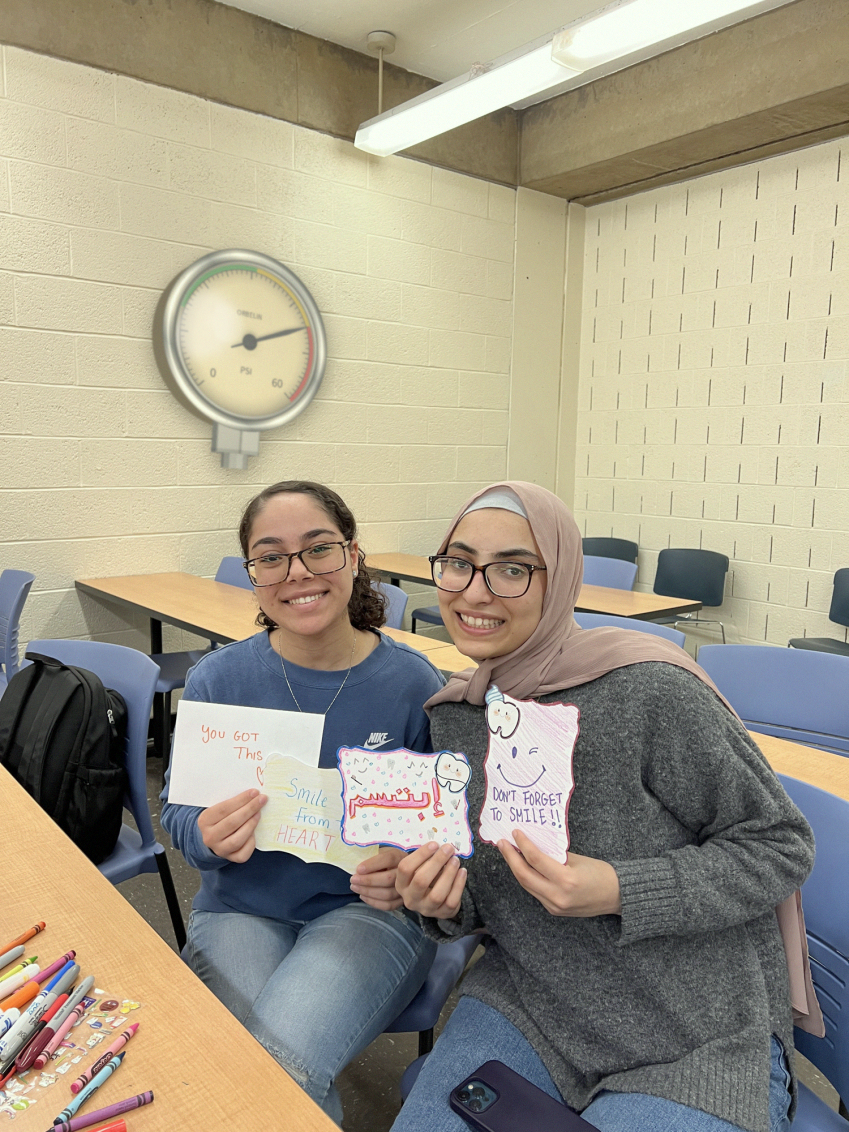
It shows 45; psi
